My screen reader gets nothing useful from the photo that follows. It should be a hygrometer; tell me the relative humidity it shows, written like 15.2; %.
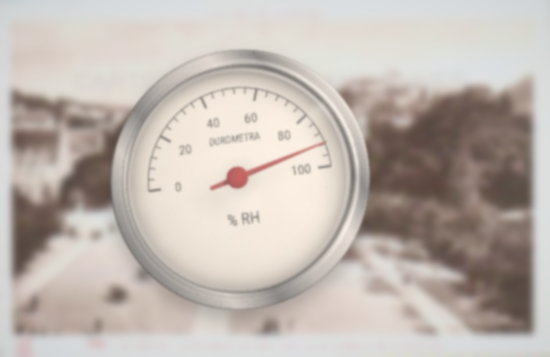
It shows 92; %
